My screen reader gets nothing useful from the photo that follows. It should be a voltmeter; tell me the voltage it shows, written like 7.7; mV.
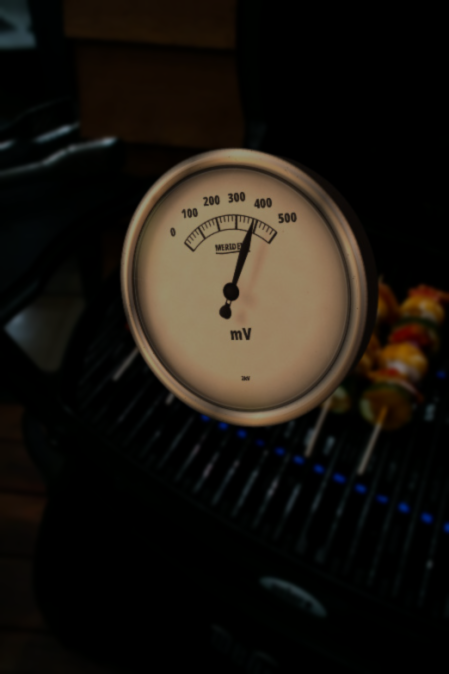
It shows 400; mV
